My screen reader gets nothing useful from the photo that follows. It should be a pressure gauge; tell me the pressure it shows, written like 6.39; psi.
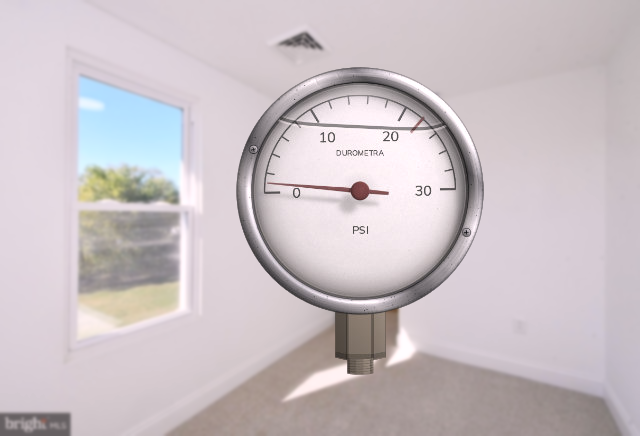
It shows 1; psi
